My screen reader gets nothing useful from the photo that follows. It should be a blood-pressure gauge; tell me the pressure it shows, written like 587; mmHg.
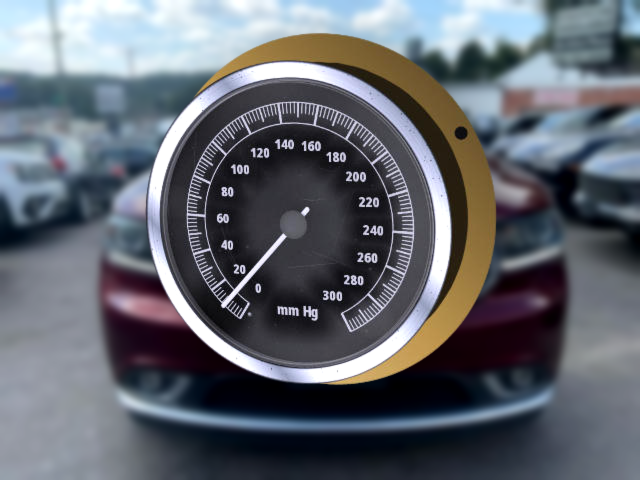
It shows 10; mmHg
